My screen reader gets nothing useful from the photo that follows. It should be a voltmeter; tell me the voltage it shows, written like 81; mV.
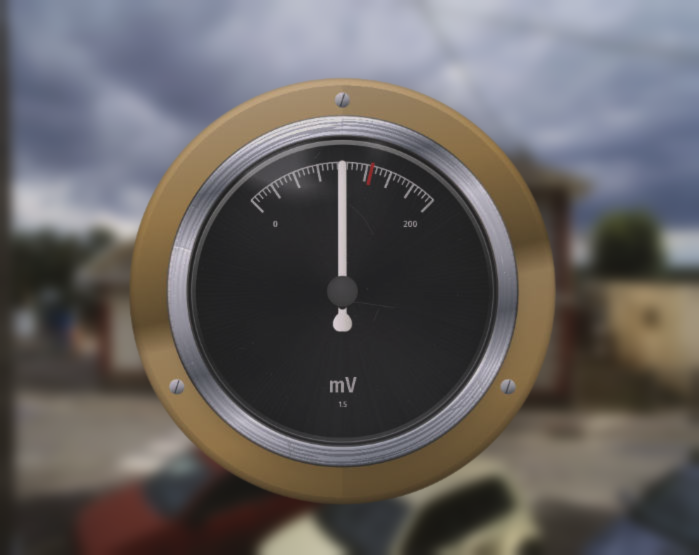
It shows 100; mV
